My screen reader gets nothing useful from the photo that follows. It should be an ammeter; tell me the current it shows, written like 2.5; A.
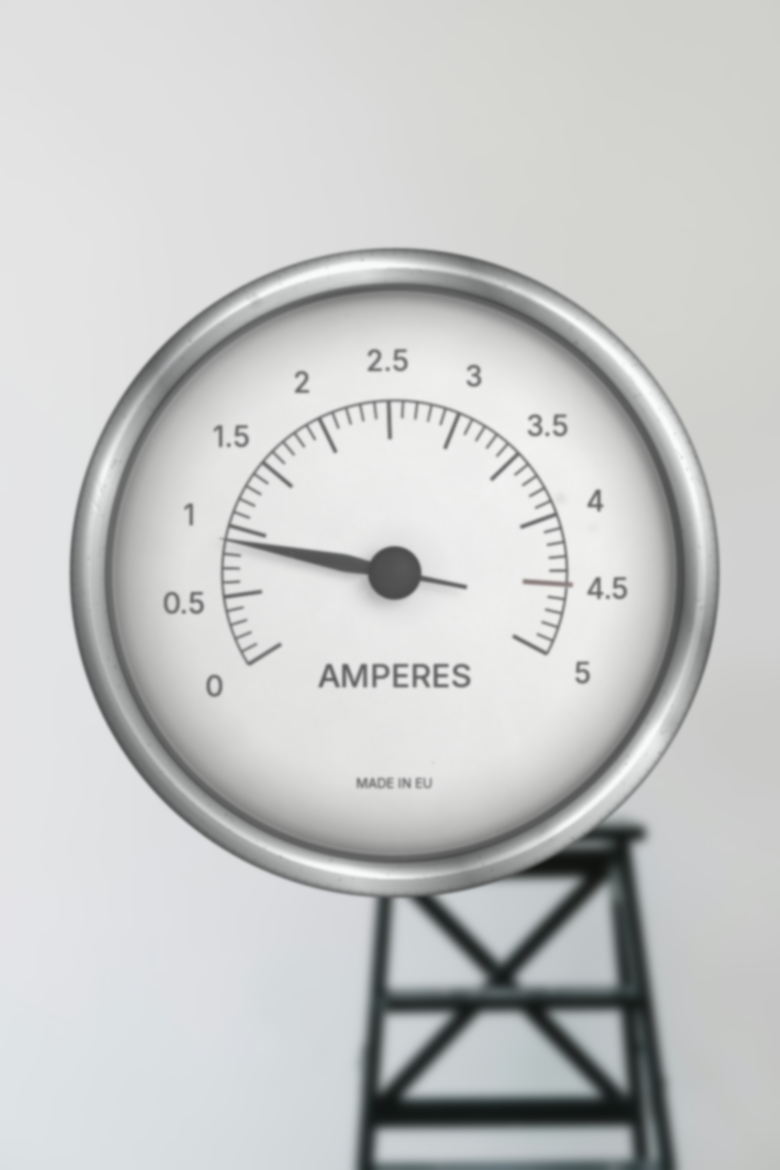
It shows 0.9; A
